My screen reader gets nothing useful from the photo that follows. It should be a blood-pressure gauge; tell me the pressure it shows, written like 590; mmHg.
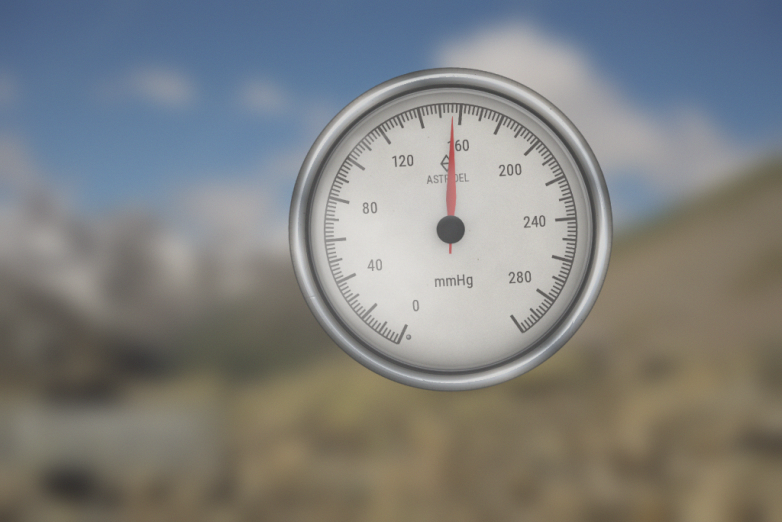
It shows 156; mmHg
